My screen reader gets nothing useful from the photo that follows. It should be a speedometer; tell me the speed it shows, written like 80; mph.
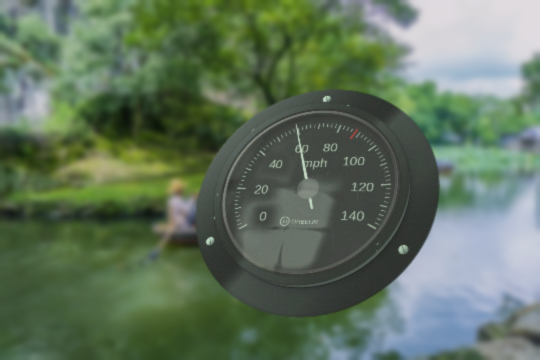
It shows 60; mph
